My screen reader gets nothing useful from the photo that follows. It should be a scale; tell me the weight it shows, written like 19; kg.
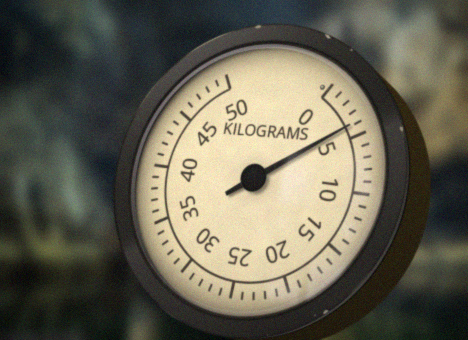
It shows 4; kg
